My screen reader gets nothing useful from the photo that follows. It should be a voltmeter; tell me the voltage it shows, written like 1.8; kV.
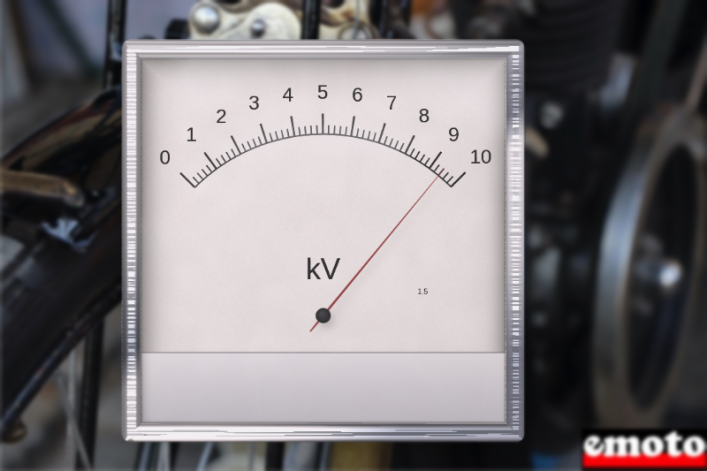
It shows 9.4; kV
